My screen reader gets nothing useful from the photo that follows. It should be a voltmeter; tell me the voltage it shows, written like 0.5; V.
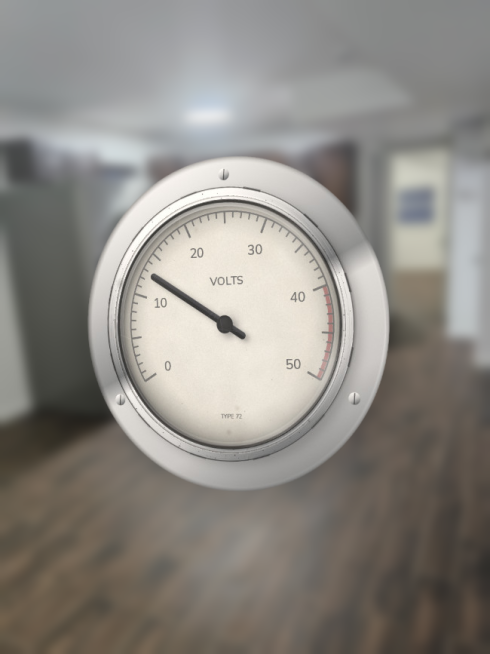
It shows 13; V
